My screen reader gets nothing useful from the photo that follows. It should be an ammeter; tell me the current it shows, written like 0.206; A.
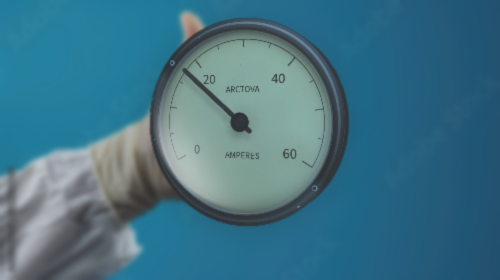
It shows 17.5; A
